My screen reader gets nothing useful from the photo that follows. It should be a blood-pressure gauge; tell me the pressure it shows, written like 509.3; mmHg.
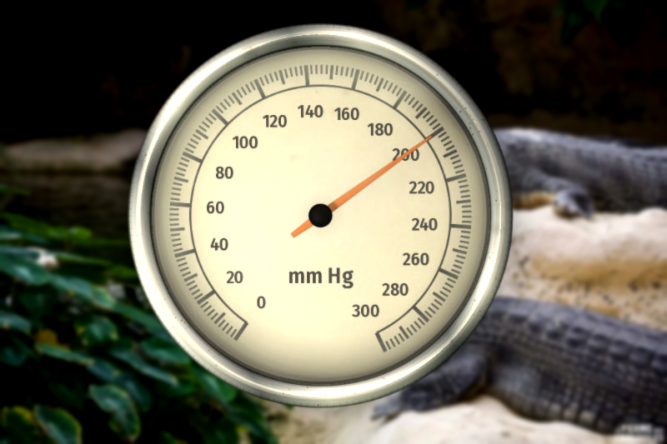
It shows 200; mmHg
